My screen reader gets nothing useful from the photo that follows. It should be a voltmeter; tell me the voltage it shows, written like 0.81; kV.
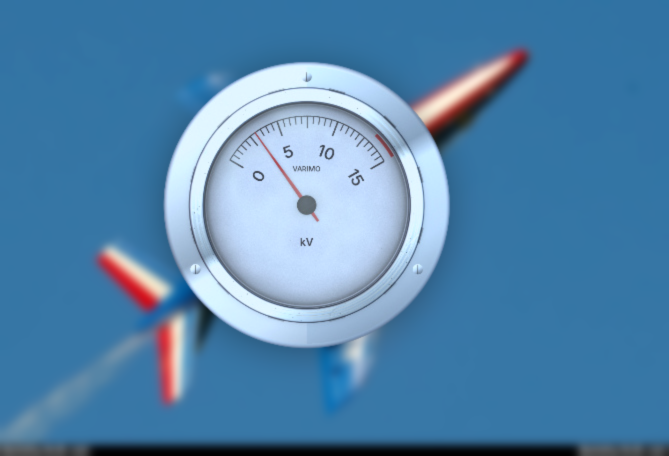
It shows 3; kV
